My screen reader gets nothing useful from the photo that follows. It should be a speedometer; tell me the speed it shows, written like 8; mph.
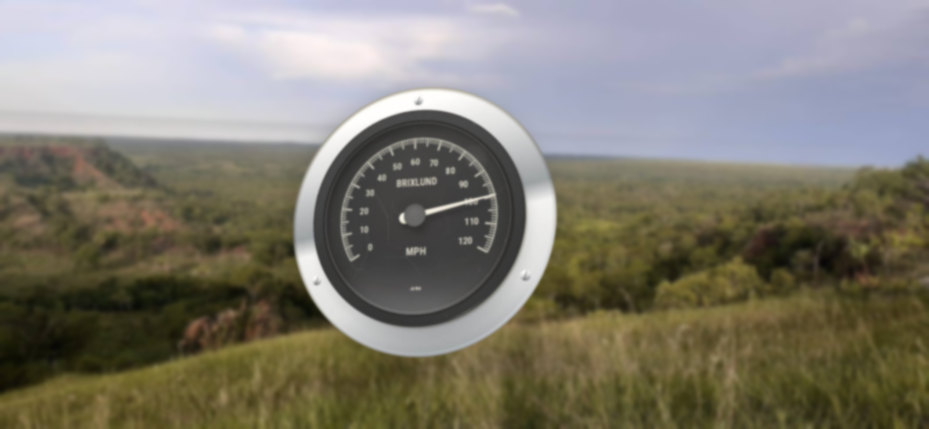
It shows 100; mph
